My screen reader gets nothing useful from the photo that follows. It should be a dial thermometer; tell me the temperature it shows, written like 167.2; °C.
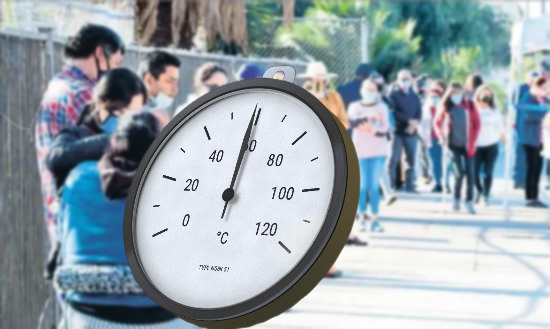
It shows 60; °C
